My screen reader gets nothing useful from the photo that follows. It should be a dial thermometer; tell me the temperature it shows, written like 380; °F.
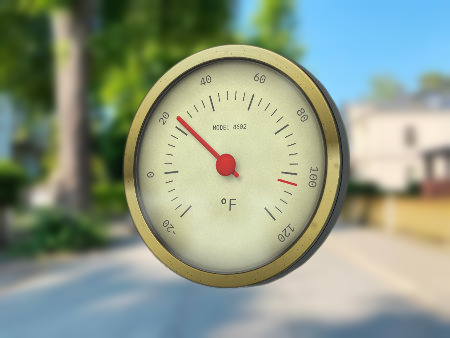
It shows 24; °F
